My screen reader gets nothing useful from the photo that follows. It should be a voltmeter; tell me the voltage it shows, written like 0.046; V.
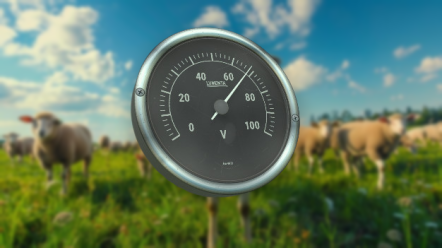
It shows 68; V
